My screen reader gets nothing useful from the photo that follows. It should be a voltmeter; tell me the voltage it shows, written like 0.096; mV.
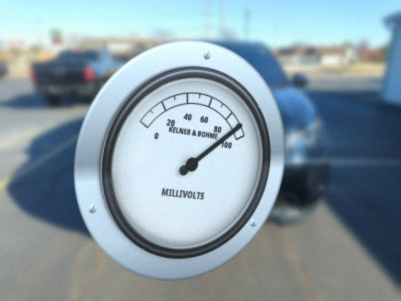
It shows 90; mV
